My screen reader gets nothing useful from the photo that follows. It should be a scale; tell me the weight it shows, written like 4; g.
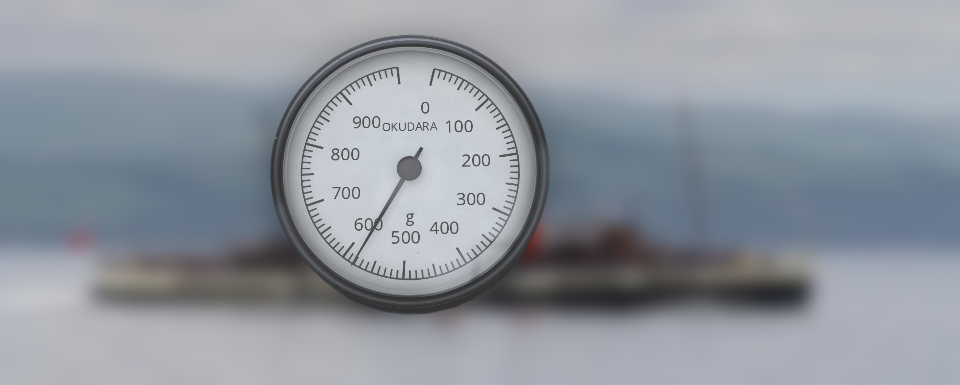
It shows 580; g
